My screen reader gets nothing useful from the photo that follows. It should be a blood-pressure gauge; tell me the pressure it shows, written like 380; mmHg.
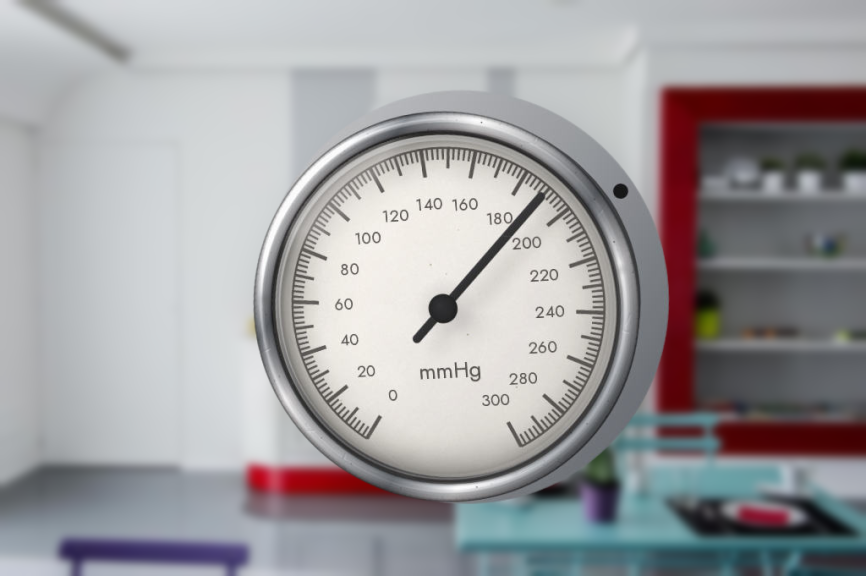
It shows 190; mmHg
